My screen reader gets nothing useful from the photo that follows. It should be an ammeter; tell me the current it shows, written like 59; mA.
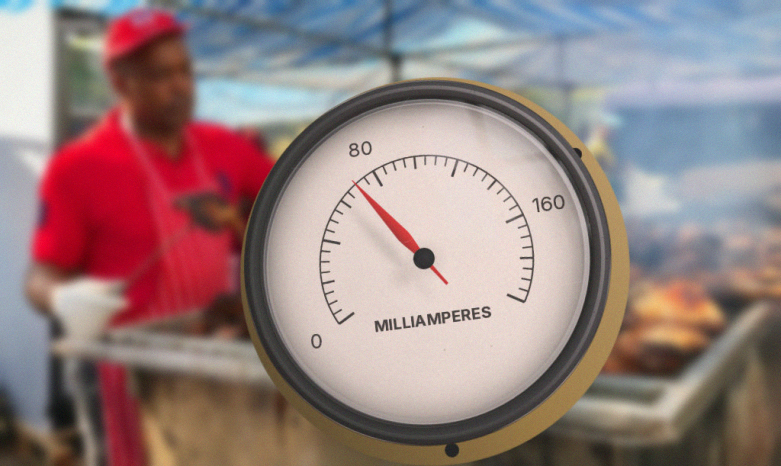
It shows 70; mA
